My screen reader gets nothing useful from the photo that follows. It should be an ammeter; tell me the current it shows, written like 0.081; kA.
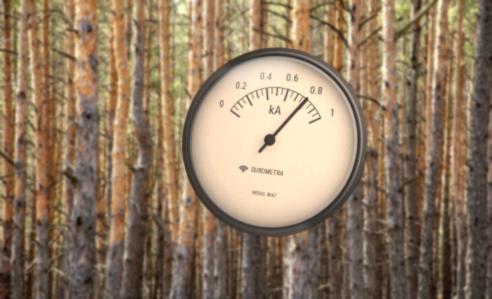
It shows 0.8; kA
